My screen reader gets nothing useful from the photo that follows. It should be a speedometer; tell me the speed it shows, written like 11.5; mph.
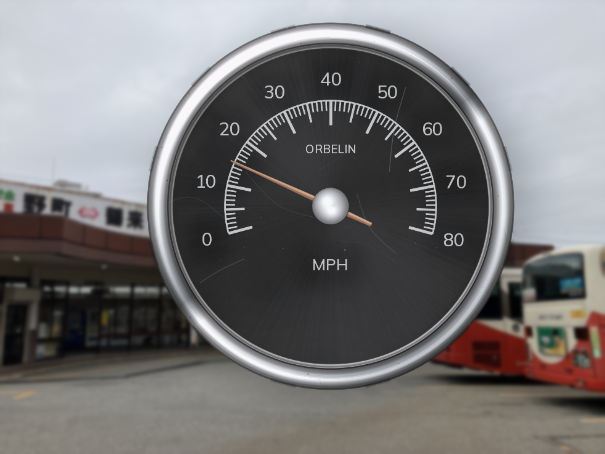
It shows 15; mph
